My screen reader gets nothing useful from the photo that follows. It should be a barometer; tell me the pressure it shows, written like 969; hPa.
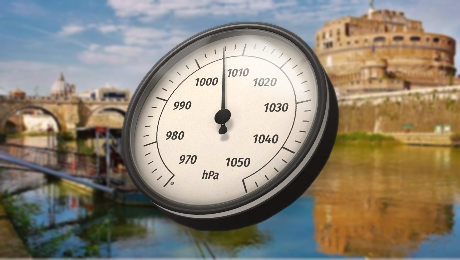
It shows 1006; hPa
